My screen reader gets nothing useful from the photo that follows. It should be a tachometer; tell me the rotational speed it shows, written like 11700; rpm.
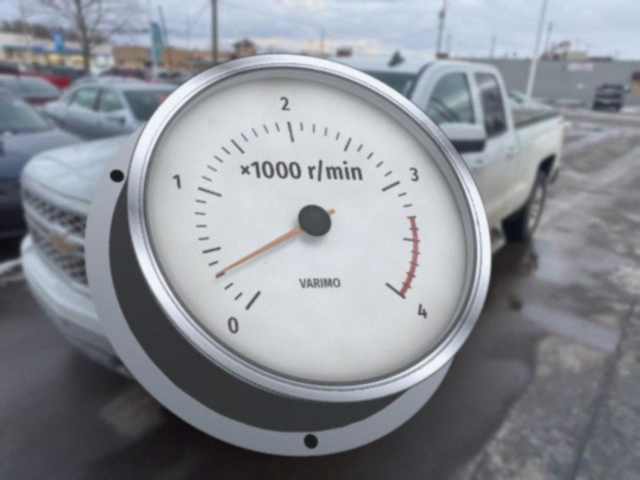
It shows 300; rpm
